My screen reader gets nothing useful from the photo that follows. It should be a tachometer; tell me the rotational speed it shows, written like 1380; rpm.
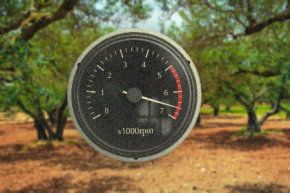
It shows 6600; rpm
